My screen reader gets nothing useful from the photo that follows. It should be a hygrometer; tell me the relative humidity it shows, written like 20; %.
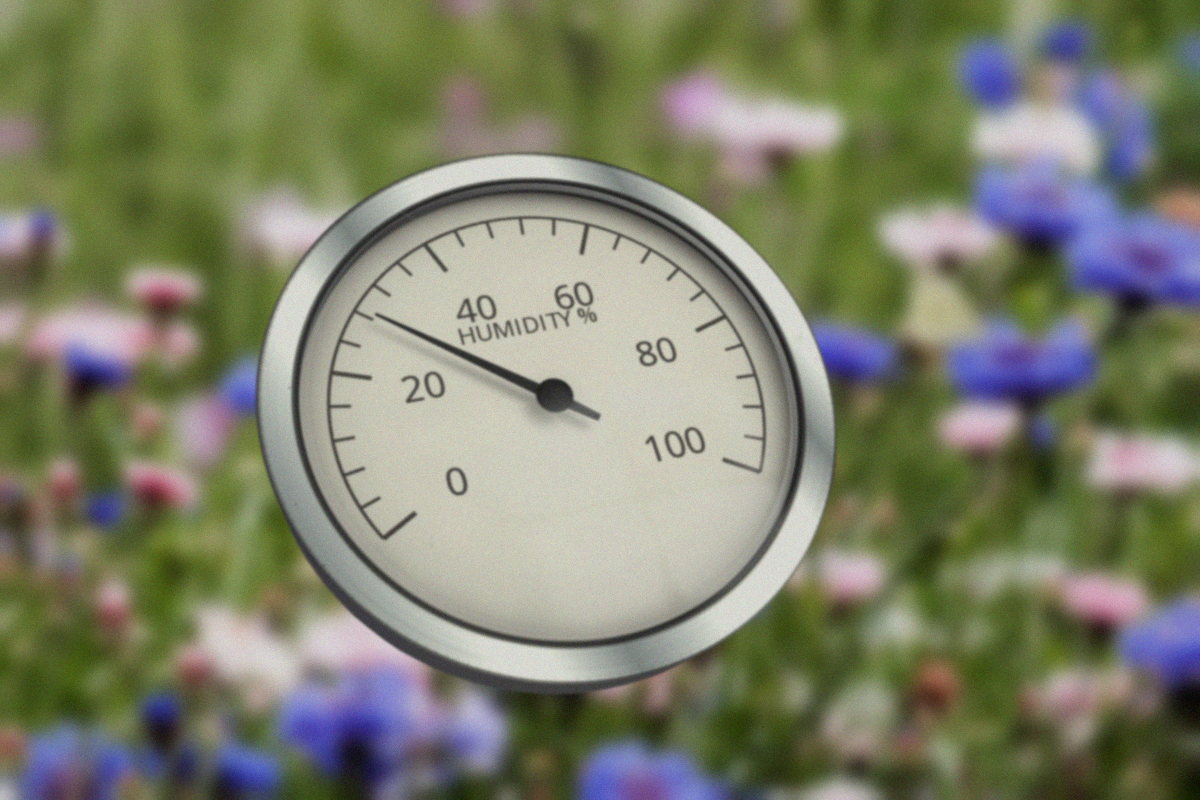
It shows 28; %
